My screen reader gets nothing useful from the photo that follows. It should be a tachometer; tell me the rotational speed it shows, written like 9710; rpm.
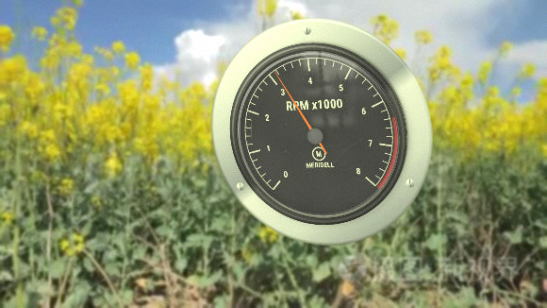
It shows 3200; rpm
